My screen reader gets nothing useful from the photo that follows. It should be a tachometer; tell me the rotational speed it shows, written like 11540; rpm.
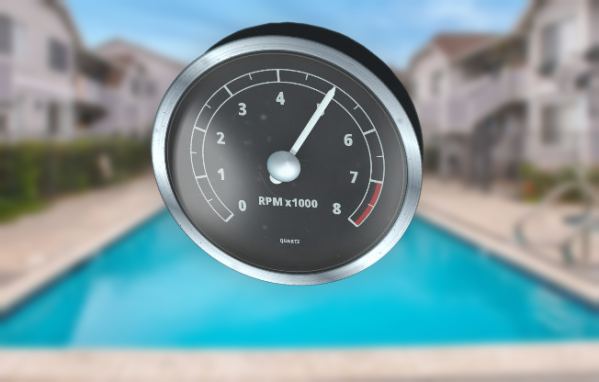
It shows 5000; rpm
